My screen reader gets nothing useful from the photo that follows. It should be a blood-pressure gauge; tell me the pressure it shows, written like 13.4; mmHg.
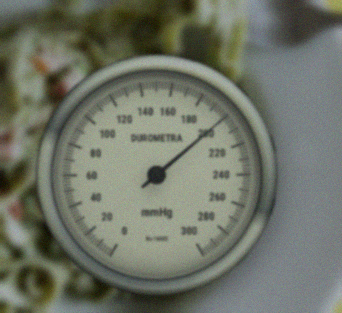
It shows 200; mmHg
